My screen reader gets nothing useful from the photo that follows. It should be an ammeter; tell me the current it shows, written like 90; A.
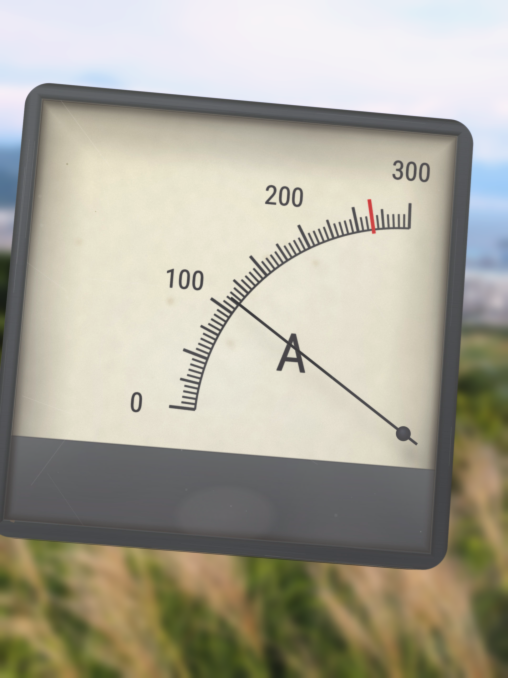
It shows 110; A
